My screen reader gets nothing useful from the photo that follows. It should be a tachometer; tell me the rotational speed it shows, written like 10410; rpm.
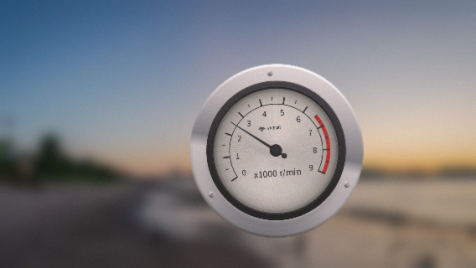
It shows 2500; rpm
